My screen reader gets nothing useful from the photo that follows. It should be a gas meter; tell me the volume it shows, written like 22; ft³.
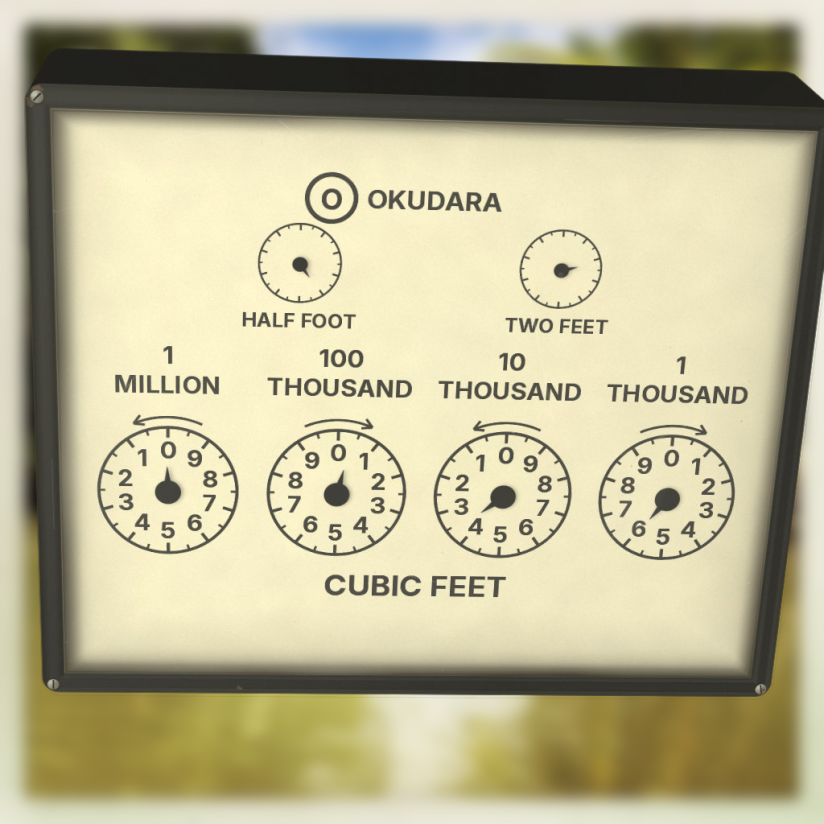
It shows 3600; ft³
